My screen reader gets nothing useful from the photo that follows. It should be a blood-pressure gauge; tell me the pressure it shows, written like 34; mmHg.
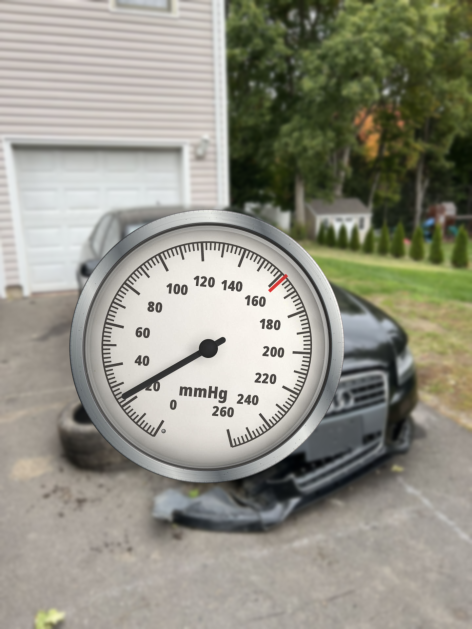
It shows 24; mmHg
